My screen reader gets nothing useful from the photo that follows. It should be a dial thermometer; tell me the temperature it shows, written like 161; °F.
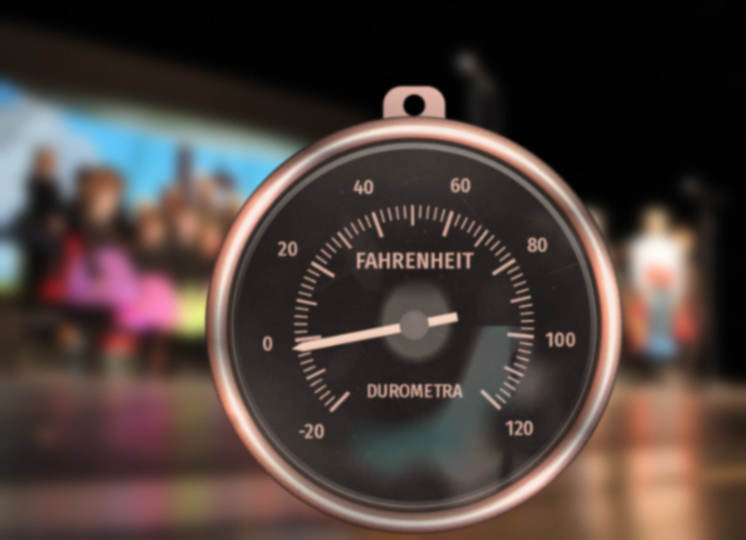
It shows -2; °F
